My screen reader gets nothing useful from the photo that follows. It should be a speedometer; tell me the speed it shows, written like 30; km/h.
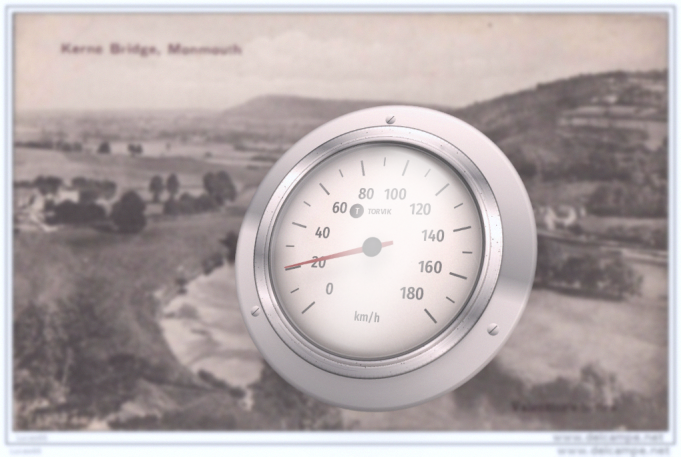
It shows 20; km/h
